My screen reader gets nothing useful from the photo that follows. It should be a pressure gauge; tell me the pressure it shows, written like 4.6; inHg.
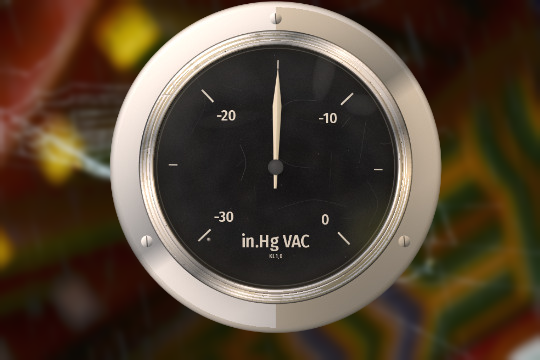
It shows -15; inHg
